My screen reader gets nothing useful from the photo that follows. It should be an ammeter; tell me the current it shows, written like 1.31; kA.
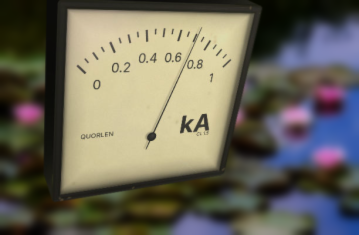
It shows 0.7; kA
